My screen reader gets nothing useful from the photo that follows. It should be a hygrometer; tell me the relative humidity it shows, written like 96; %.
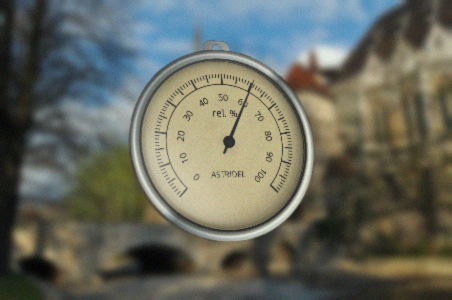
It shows 60; %
